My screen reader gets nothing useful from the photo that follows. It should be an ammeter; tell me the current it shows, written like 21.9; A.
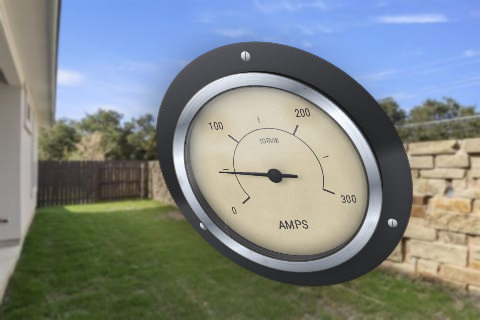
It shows 50; A
